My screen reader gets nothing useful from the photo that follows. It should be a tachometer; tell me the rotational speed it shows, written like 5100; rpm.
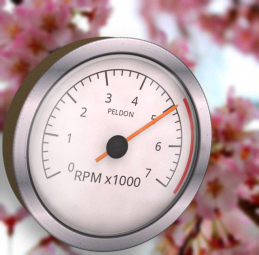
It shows 5000; rpm
